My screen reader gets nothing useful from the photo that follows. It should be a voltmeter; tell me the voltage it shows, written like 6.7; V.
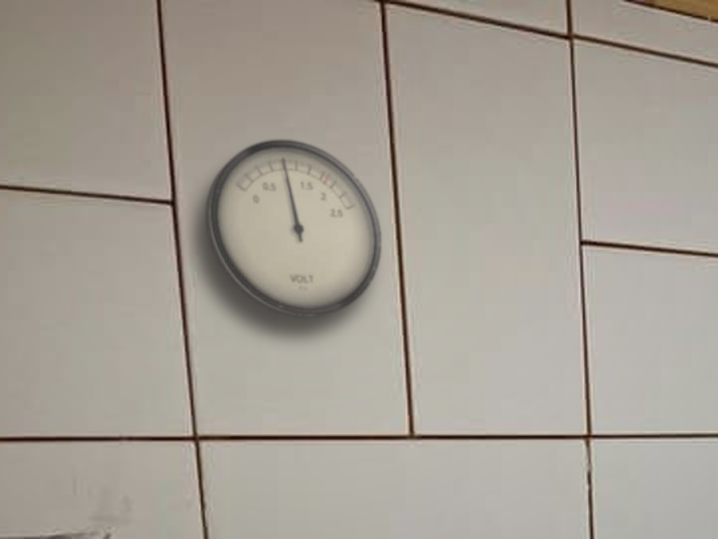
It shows 1; V
